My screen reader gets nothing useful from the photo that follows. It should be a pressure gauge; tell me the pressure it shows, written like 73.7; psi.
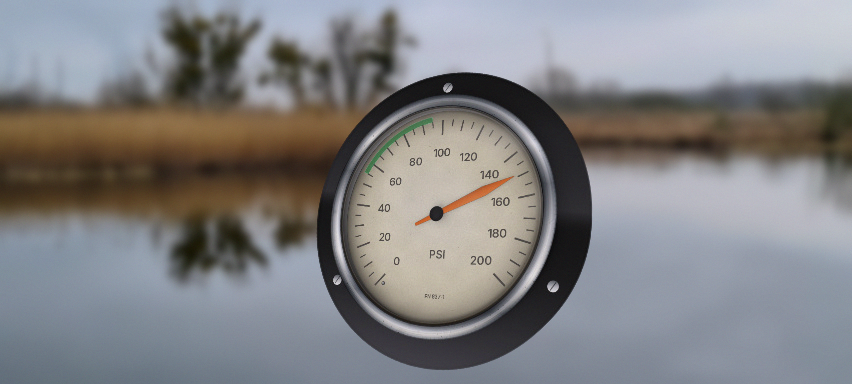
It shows 150; psi
